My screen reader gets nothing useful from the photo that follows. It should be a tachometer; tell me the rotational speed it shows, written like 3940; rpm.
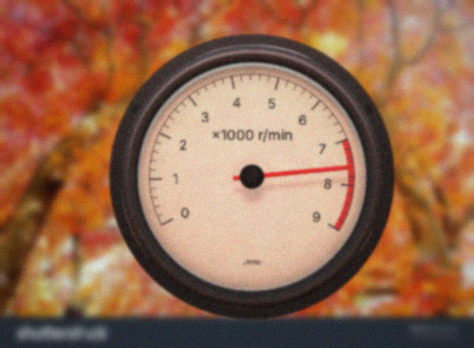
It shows 7600; rpm
